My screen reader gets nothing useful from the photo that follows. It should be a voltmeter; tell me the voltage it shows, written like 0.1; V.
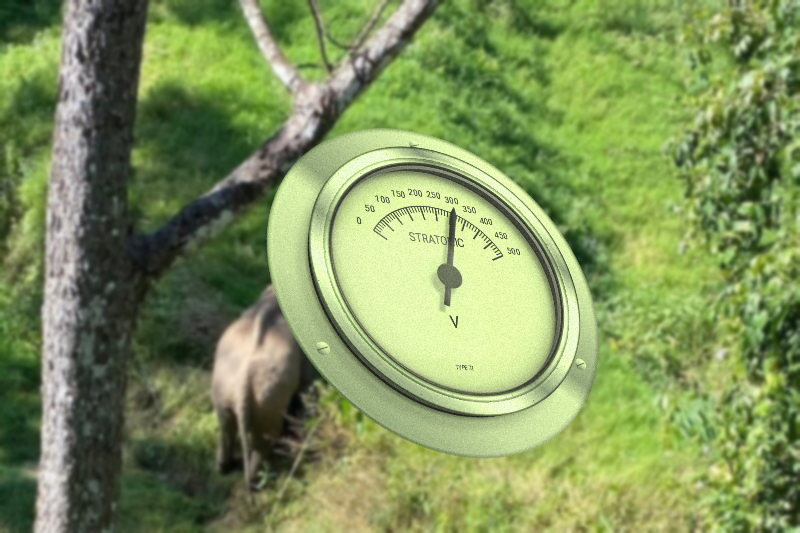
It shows 300; V
